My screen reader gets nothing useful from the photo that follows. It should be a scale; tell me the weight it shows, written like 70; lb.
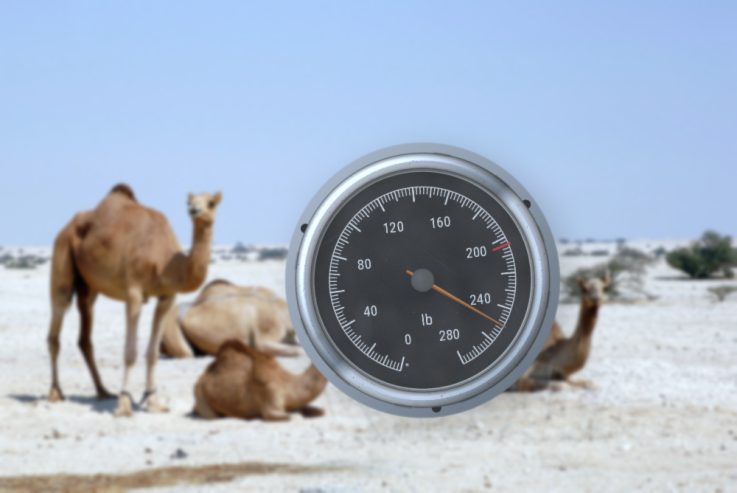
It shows 250; lb
